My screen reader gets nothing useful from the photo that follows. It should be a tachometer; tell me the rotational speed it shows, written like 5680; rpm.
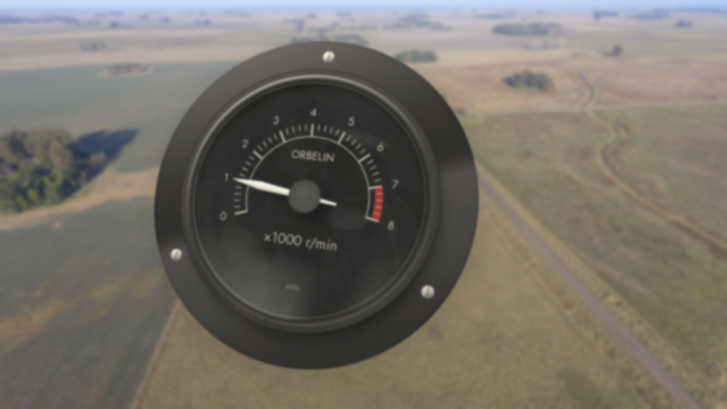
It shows 1000; rpm
